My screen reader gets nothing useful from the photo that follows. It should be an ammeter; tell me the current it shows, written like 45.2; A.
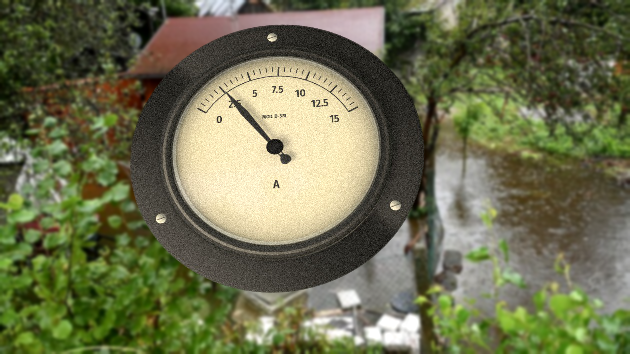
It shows 2.5; A
